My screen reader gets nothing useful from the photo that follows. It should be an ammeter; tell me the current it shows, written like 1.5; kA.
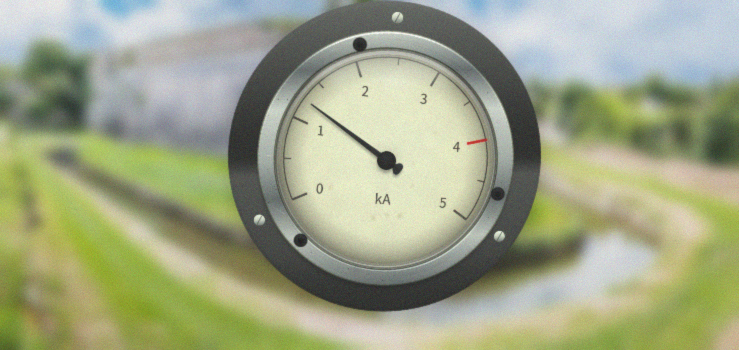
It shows 1.25; kA
